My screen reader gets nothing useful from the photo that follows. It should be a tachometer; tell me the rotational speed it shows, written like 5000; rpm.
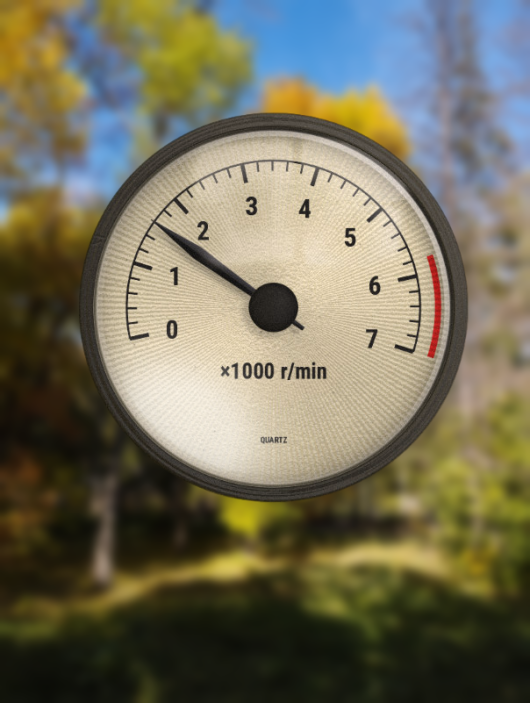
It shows 1600; rpm
